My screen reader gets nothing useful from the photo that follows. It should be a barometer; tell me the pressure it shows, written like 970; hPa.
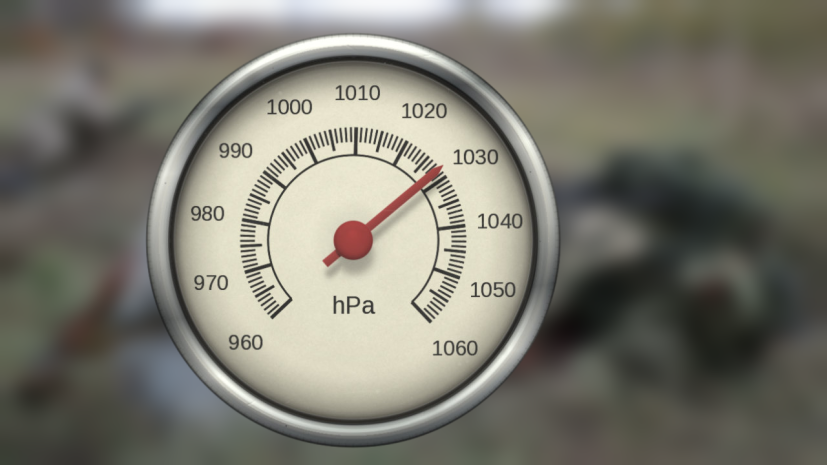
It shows 1028; hPa
